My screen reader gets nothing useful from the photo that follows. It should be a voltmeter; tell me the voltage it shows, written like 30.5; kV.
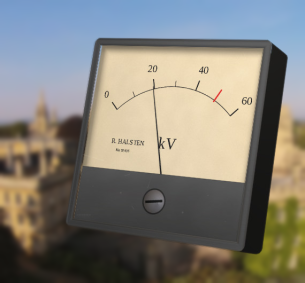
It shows 20; kV
